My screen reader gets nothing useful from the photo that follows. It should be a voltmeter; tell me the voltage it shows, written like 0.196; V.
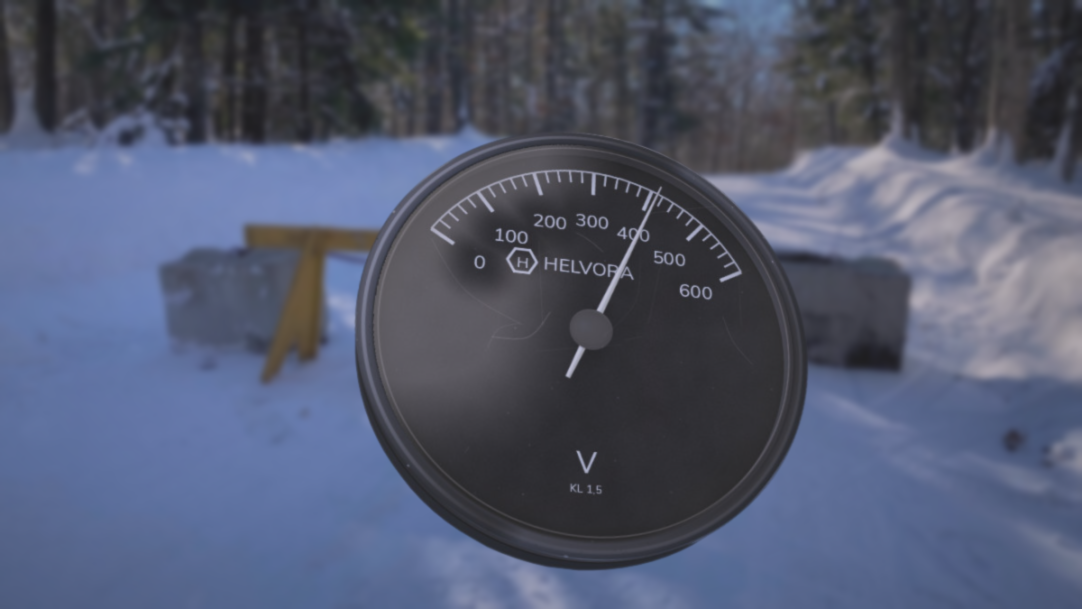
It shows 410; V
